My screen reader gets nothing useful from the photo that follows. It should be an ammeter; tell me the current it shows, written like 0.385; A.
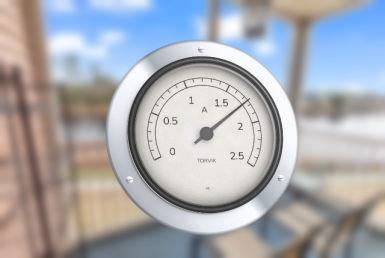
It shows 1.75; A
